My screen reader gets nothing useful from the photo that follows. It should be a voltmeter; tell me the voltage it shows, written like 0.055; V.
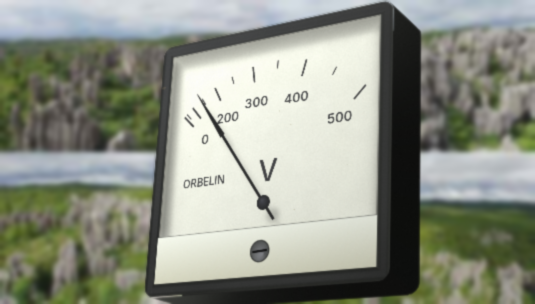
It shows 150; V
